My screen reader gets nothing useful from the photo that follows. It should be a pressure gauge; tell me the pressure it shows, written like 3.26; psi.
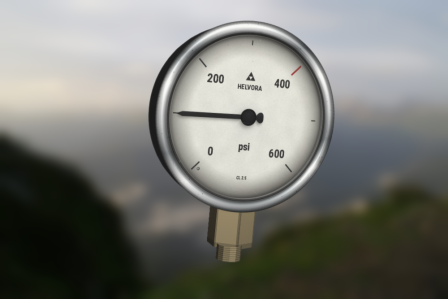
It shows 100; psi
